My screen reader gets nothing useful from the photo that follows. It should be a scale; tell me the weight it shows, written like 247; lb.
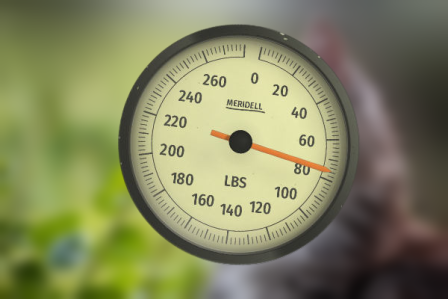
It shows 76; lb
